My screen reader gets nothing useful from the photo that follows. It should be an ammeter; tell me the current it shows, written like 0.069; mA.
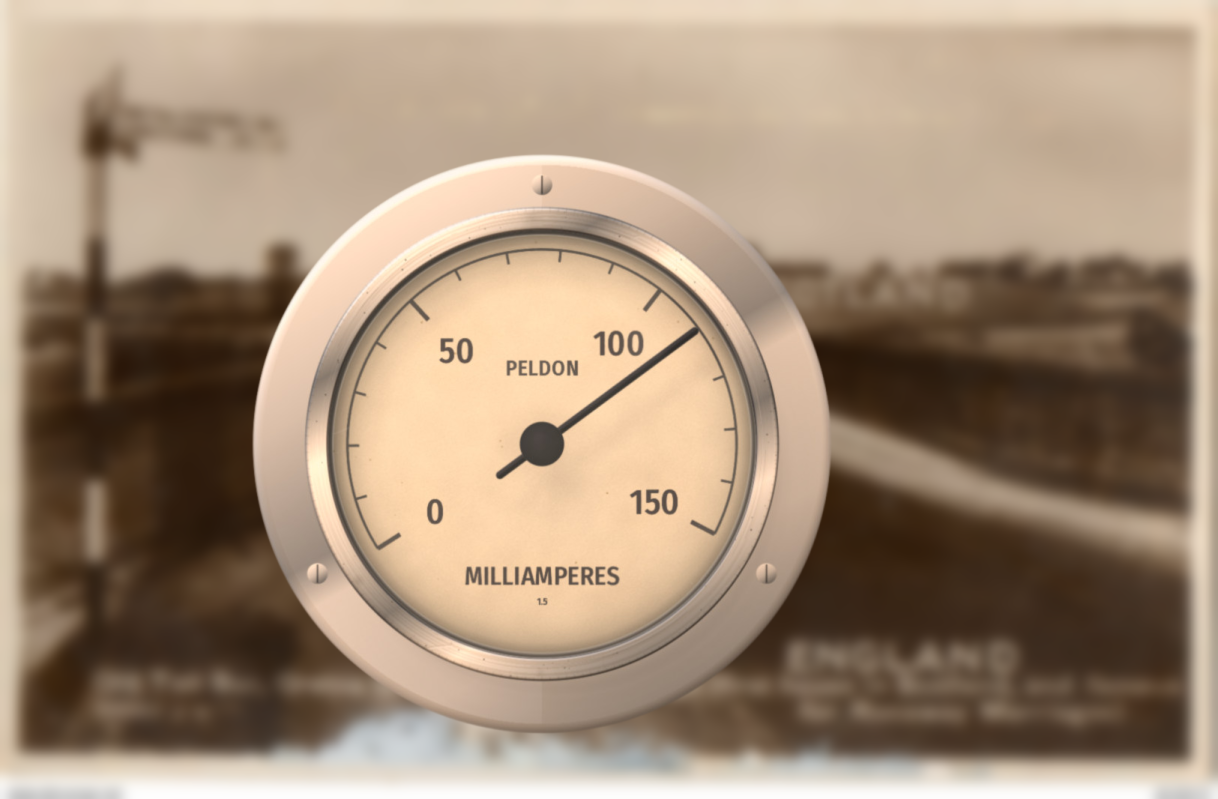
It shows 110; mA
